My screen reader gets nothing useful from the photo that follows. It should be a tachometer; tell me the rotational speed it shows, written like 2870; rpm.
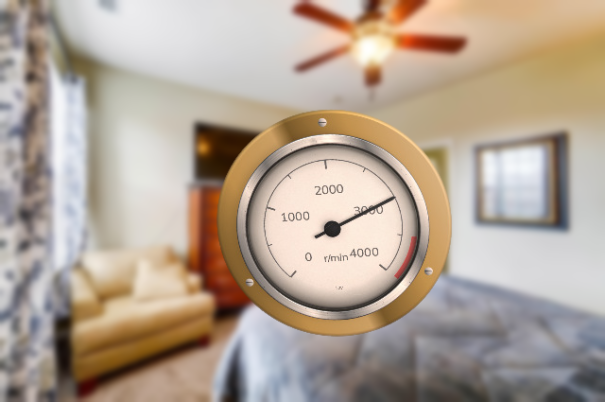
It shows 3000; rpm
